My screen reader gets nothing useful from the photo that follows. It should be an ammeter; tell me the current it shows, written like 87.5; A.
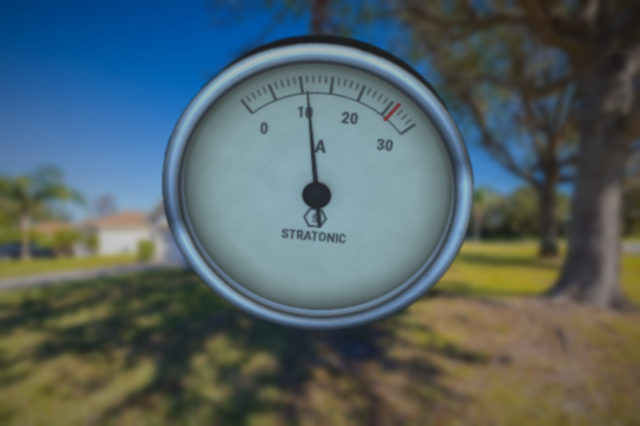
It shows 11; A
